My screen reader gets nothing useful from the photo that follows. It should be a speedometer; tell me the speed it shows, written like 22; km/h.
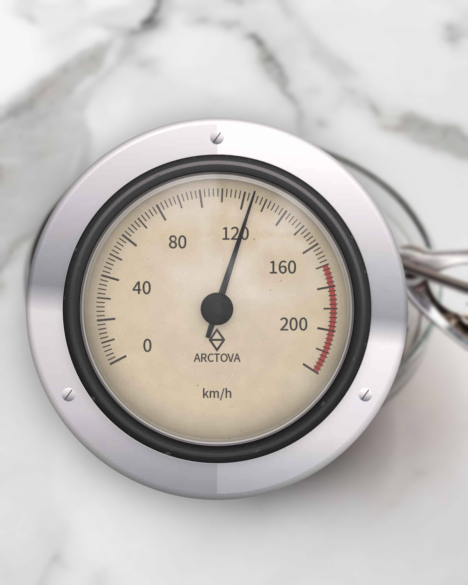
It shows 124; km/h
